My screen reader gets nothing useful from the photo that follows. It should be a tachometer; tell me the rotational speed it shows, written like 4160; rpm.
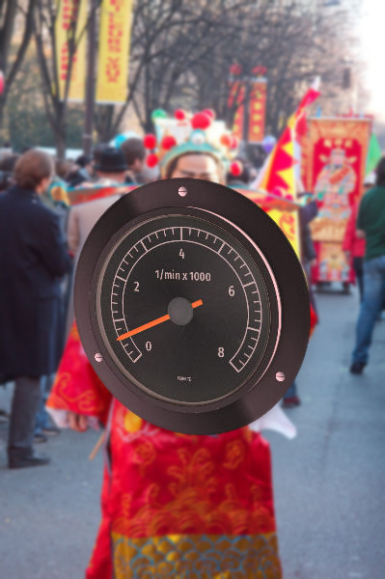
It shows 600; rpm
